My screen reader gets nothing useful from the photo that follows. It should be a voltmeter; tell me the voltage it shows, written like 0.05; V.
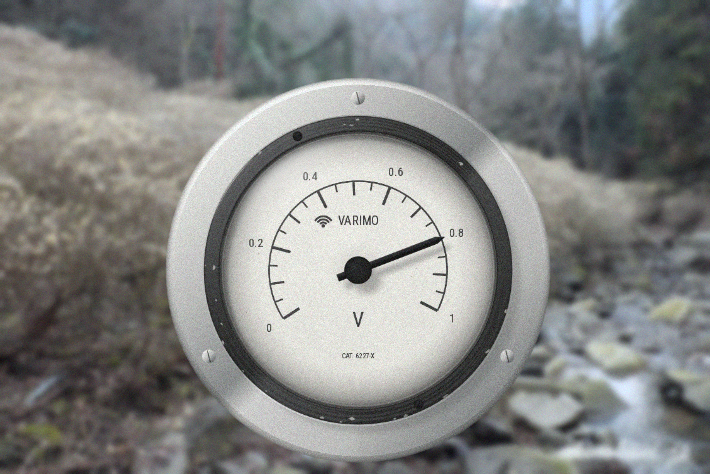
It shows 0.8; V
